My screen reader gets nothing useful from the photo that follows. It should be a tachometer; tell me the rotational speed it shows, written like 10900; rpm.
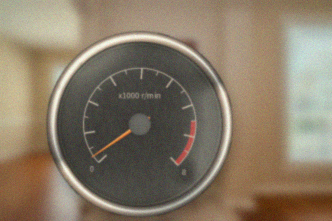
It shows 250; rpm
